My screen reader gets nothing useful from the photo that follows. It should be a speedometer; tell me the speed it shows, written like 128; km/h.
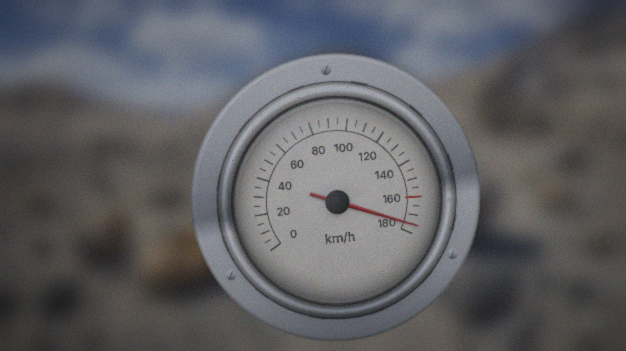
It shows 175; km/h
